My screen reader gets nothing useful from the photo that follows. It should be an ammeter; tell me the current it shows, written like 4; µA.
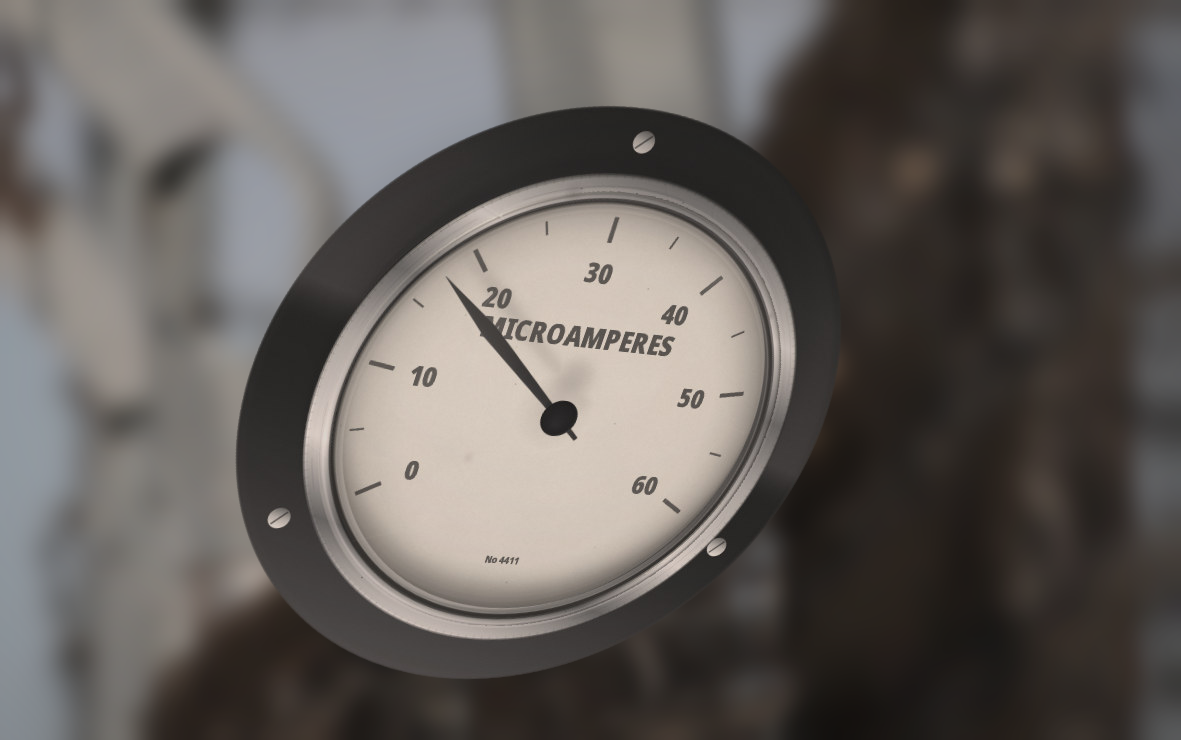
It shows 17.5; µA
